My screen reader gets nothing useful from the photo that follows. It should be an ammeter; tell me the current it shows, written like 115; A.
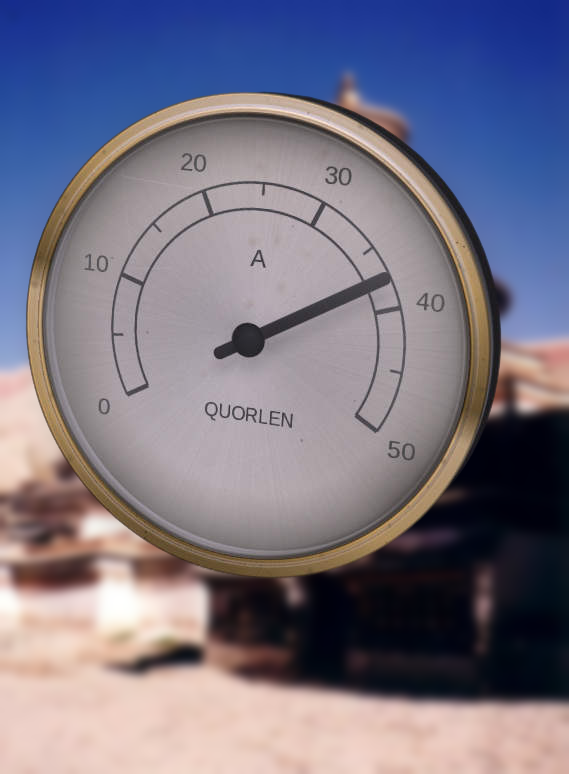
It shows 37.5; A
